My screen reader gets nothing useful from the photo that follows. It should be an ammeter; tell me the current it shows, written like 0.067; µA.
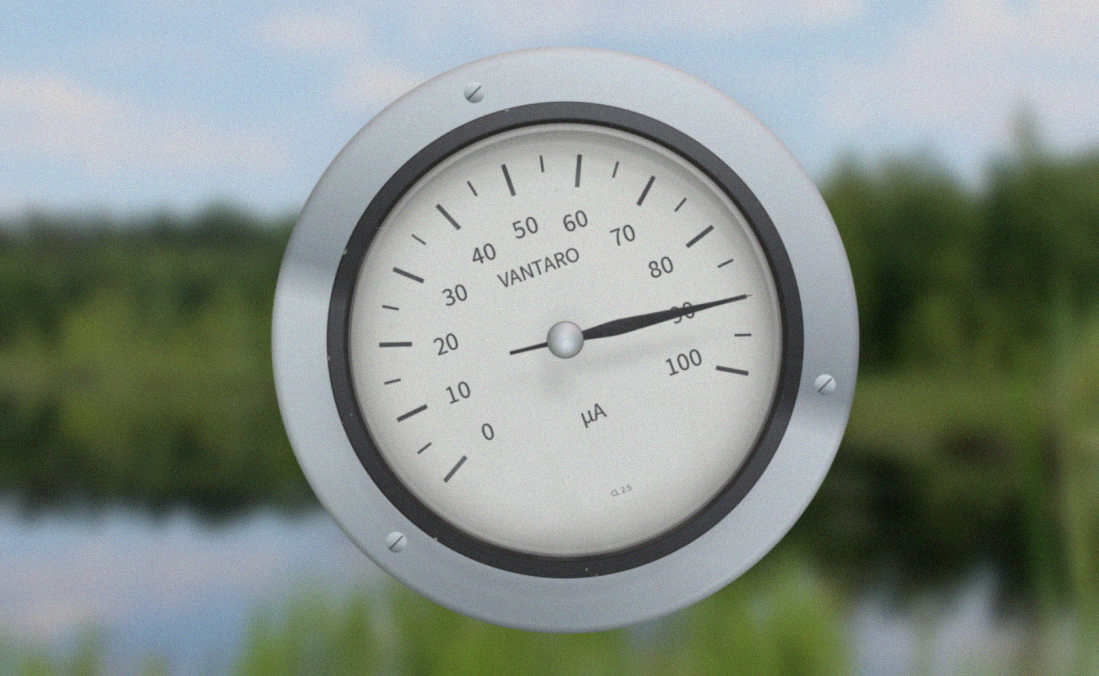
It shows 90; µA
